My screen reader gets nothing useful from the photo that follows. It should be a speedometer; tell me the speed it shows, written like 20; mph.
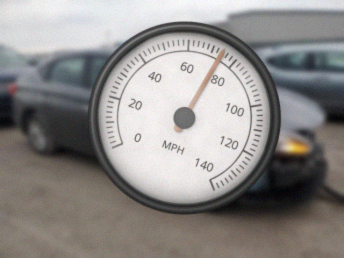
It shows 74; mph
